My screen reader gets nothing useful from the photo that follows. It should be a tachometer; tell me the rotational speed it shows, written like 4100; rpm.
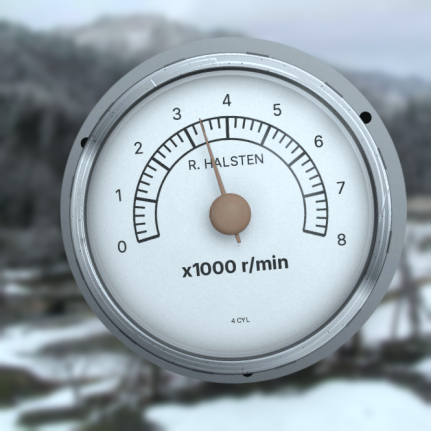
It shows 3400; rpm
